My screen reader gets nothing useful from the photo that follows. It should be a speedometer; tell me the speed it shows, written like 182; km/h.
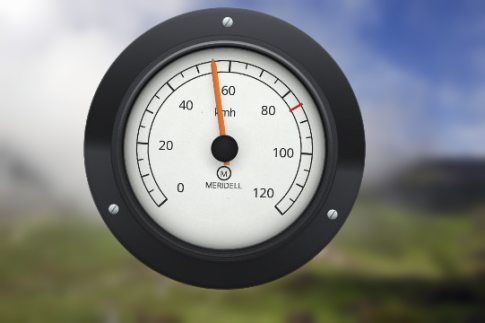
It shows 55; km/h
